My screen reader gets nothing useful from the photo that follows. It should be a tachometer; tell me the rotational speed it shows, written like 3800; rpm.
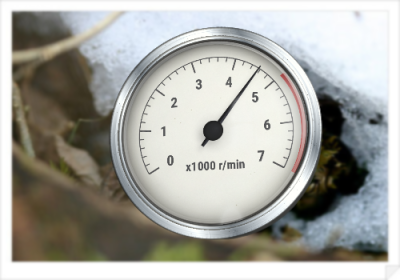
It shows 4600; rpm
